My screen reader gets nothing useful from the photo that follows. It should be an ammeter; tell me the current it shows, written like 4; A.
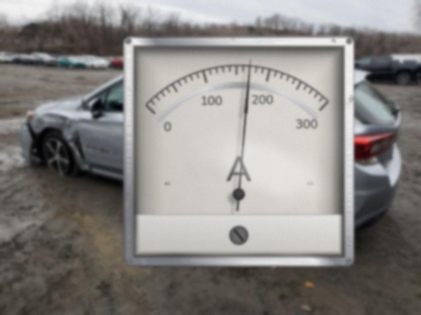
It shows 170; A
